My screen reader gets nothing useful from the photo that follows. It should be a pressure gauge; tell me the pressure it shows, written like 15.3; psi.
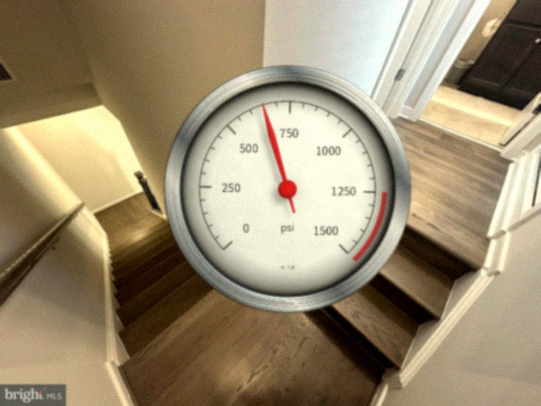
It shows 650; psi
